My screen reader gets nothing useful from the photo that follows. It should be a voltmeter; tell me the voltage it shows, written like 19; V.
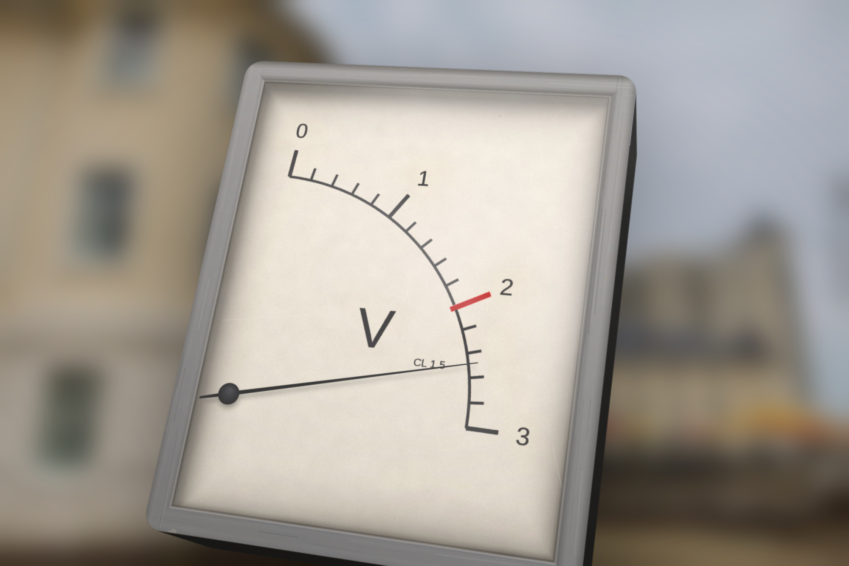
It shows 2.5; V
